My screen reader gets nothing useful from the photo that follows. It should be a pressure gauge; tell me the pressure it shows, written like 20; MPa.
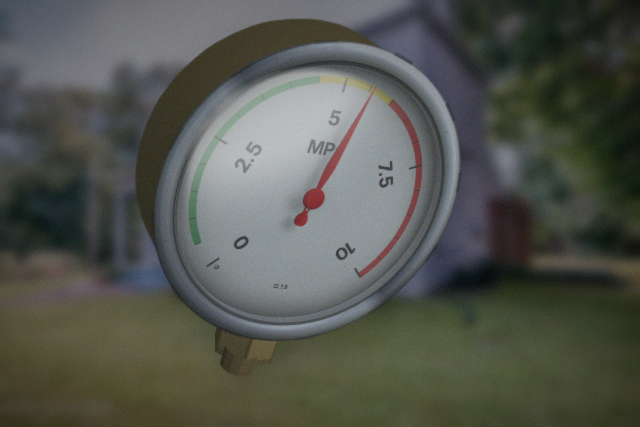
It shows 5.5; MPa
